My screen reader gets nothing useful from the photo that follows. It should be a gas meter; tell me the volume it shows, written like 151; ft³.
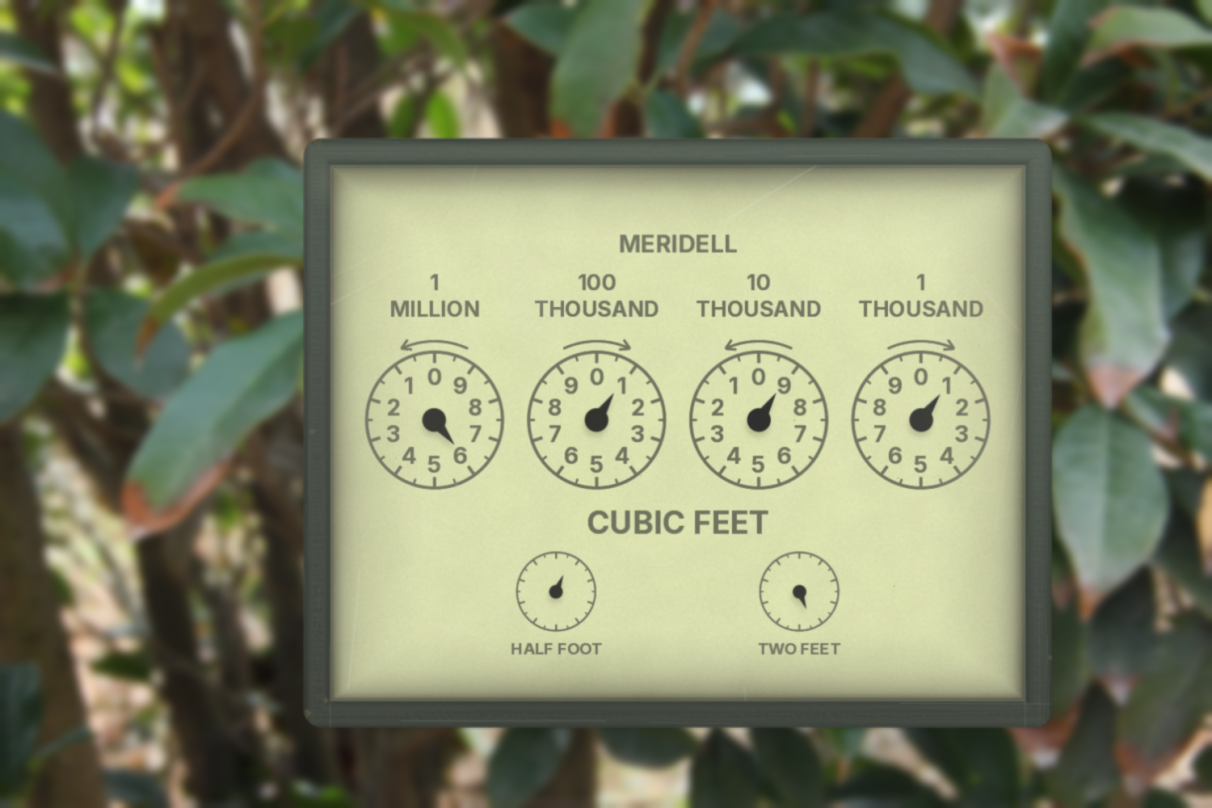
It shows 609100; ft³
